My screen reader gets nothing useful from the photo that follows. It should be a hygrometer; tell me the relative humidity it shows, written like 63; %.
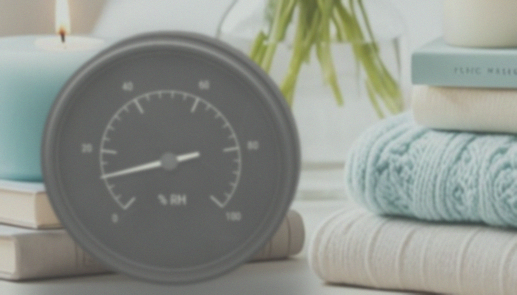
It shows 12; %
